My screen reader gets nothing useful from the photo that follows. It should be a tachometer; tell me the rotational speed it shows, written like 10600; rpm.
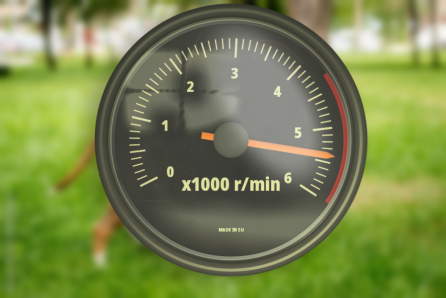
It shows 5400; rpm
